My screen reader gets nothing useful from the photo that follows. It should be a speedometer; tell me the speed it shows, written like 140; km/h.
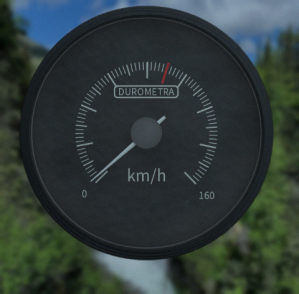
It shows 2; km/h
